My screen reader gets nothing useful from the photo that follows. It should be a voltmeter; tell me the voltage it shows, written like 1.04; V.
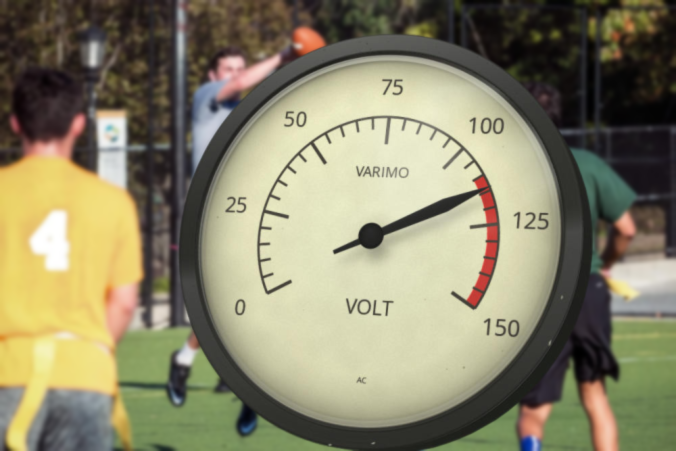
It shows 115; V
